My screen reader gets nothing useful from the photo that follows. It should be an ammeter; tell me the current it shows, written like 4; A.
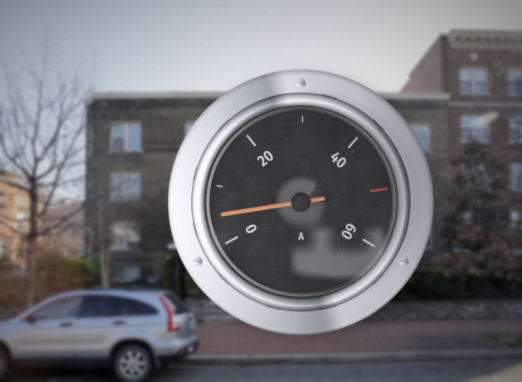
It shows 5; A
